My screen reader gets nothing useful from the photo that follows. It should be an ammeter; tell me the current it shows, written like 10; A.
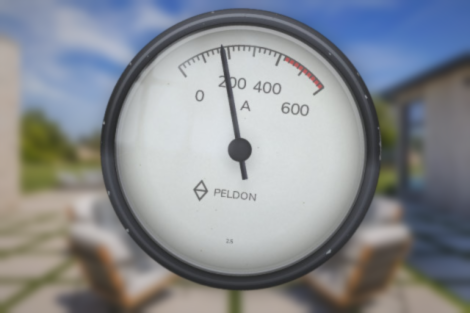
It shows 180; A
